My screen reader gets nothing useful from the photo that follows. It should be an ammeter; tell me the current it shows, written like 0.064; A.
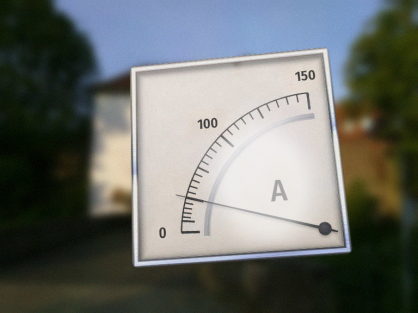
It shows 50; A
